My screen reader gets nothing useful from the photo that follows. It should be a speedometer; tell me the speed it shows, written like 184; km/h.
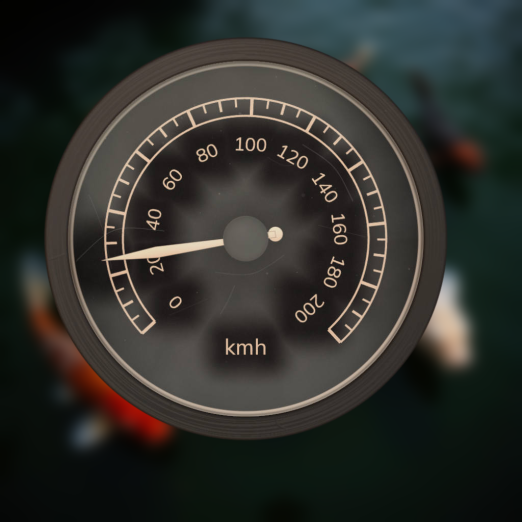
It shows 25; km/h
